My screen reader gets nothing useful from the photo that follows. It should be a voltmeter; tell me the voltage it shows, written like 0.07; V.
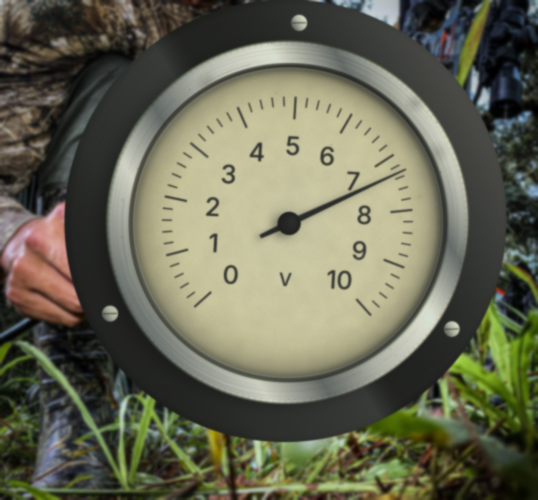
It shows 7.3; V
